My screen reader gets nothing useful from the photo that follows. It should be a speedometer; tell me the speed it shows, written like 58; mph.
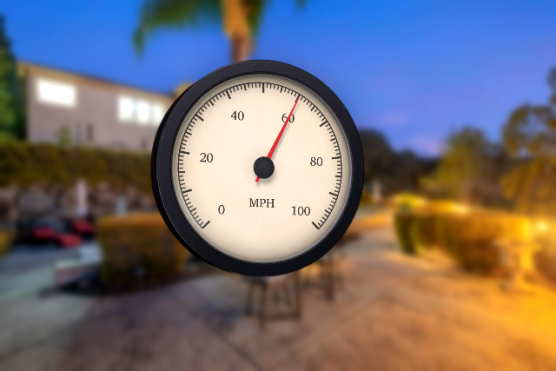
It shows 60; mph
